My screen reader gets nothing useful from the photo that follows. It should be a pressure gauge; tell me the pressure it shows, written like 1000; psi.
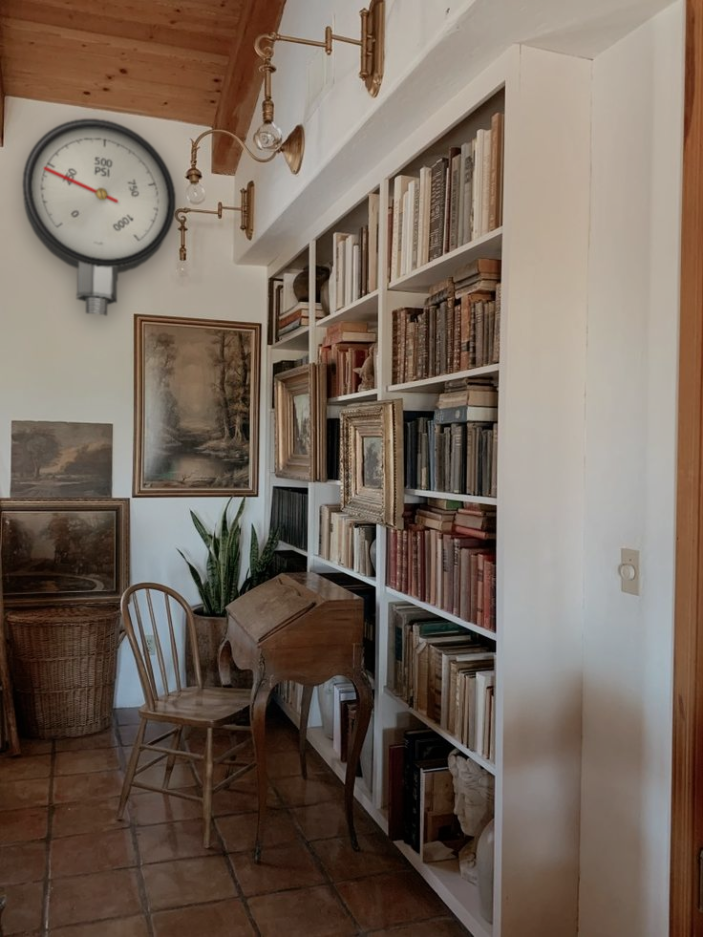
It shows 225; psi
